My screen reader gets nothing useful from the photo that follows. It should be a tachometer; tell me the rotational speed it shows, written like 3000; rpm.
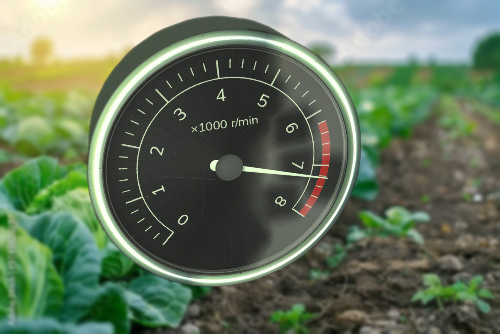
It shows 7200; rpm
